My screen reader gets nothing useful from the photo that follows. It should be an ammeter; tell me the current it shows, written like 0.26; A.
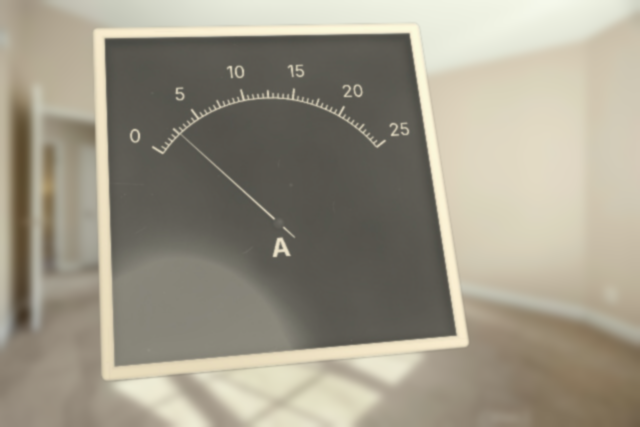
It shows 2.5; A
